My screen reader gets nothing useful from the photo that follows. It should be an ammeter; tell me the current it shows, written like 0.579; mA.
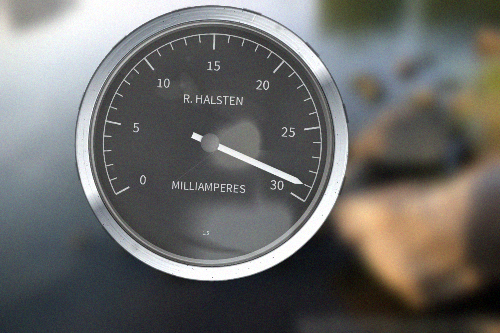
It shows 29; mA
